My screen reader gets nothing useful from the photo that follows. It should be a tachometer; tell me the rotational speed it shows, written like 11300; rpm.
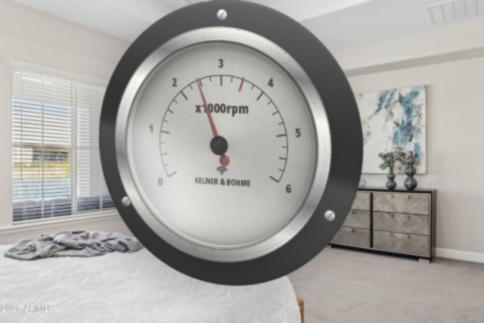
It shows 2500; rpm
